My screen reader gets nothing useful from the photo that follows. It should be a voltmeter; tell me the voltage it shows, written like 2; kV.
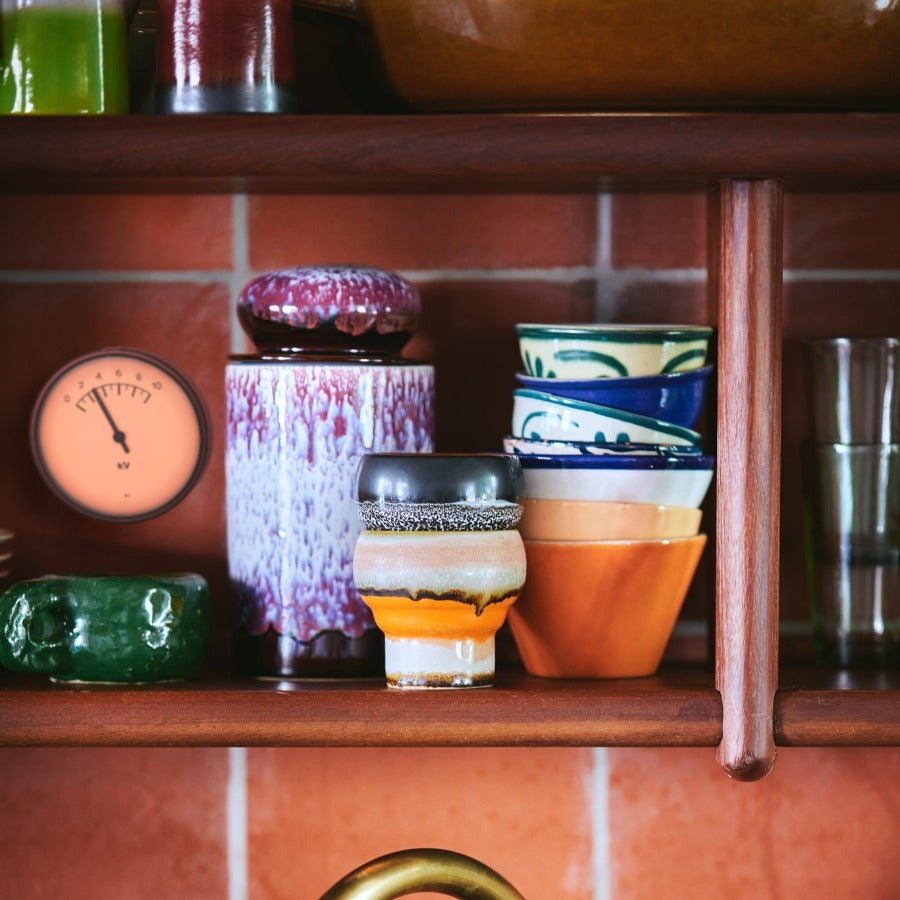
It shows 3; kV
